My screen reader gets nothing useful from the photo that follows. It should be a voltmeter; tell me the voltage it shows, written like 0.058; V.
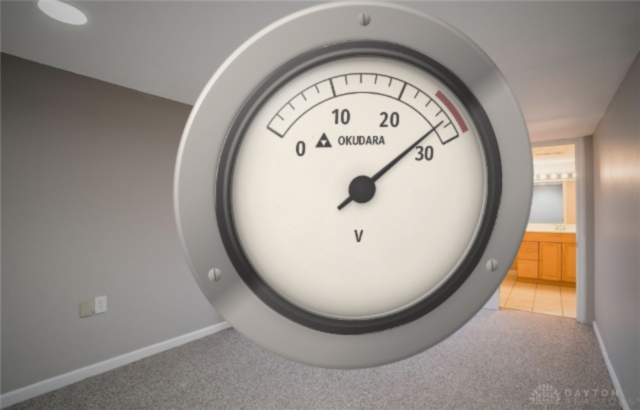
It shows 27; V
